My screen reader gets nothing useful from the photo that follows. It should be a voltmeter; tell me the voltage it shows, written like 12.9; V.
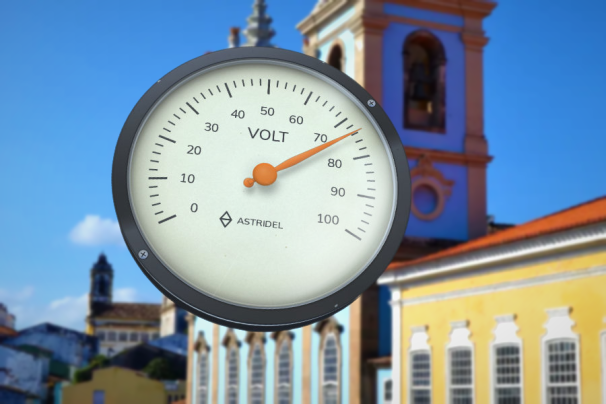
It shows 74; V
